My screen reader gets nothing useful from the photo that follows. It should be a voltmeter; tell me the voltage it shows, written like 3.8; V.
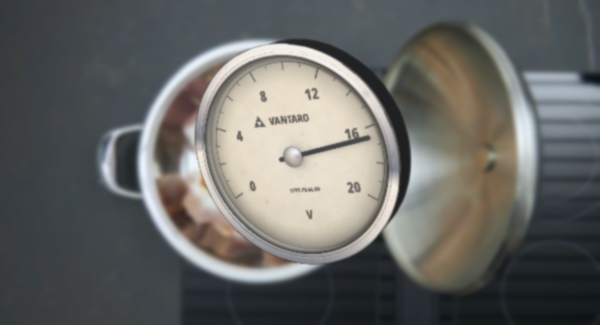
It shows 16.5; V
